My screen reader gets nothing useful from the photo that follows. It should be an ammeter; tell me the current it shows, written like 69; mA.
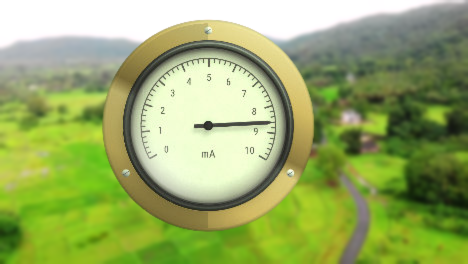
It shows 8.6; mA
